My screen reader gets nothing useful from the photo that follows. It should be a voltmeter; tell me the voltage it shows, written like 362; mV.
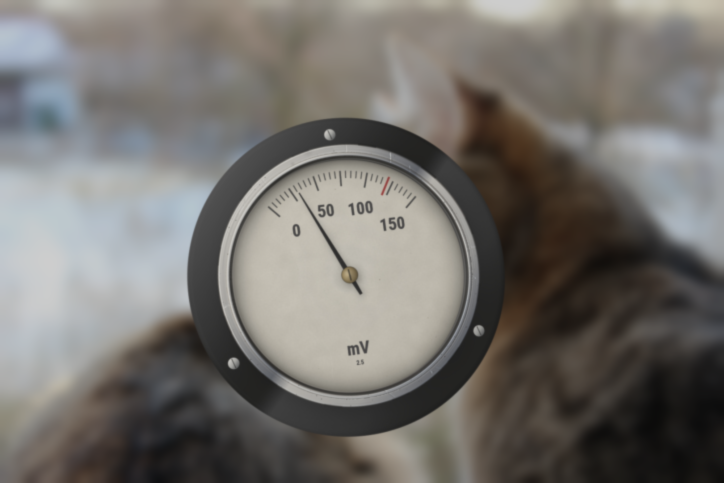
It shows 30; mV
